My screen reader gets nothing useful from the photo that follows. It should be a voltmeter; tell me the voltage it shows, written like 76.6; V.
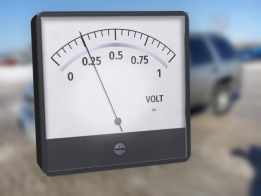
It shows 0.25; V
